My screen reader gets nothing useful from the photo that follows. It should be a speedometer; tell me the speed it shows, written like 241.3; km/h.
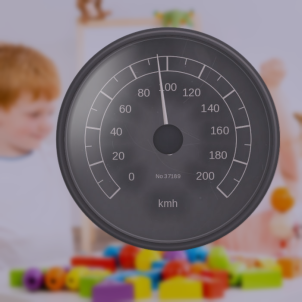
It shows 95; km/h
